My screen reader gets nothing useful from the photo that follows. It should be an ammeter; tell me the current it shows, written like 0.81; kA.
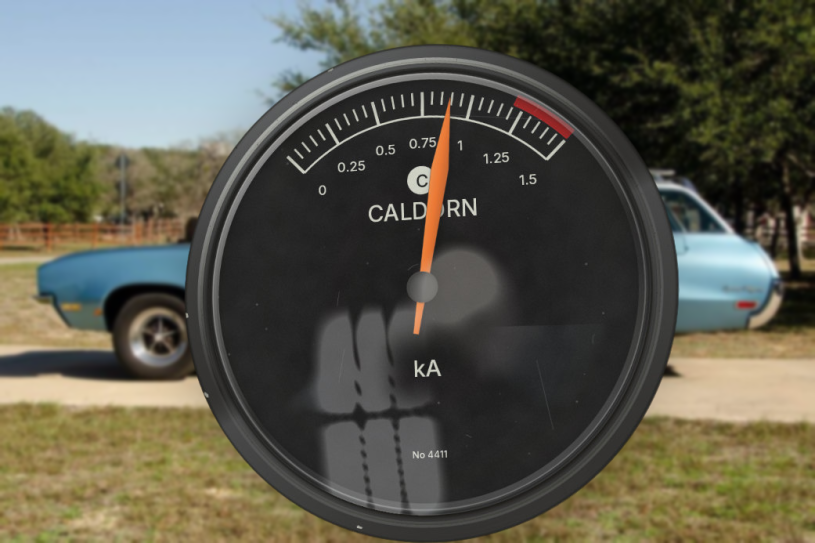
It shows 0.9; kA
